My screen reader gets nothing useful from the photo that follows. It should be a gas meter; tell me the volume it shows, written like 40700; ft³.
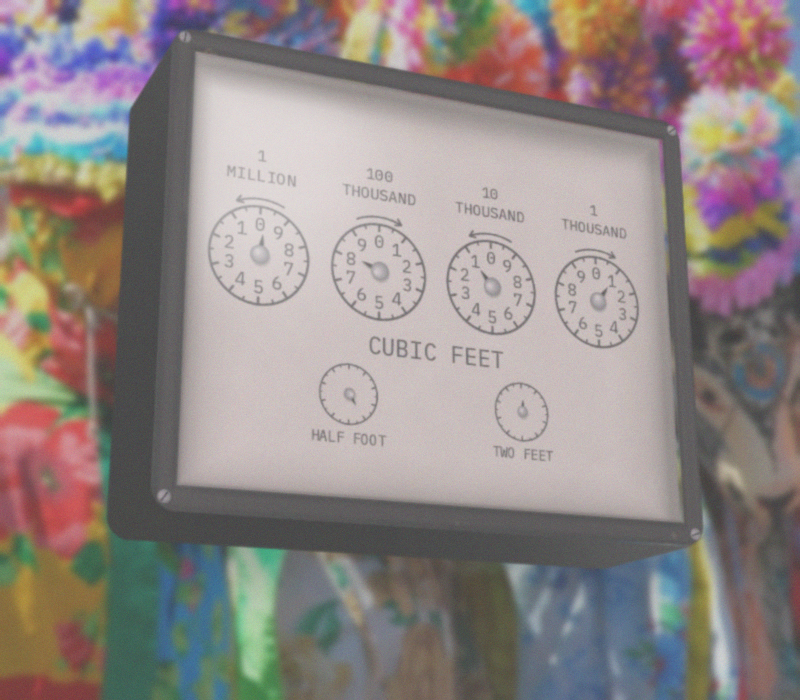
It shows 981100; ft³
